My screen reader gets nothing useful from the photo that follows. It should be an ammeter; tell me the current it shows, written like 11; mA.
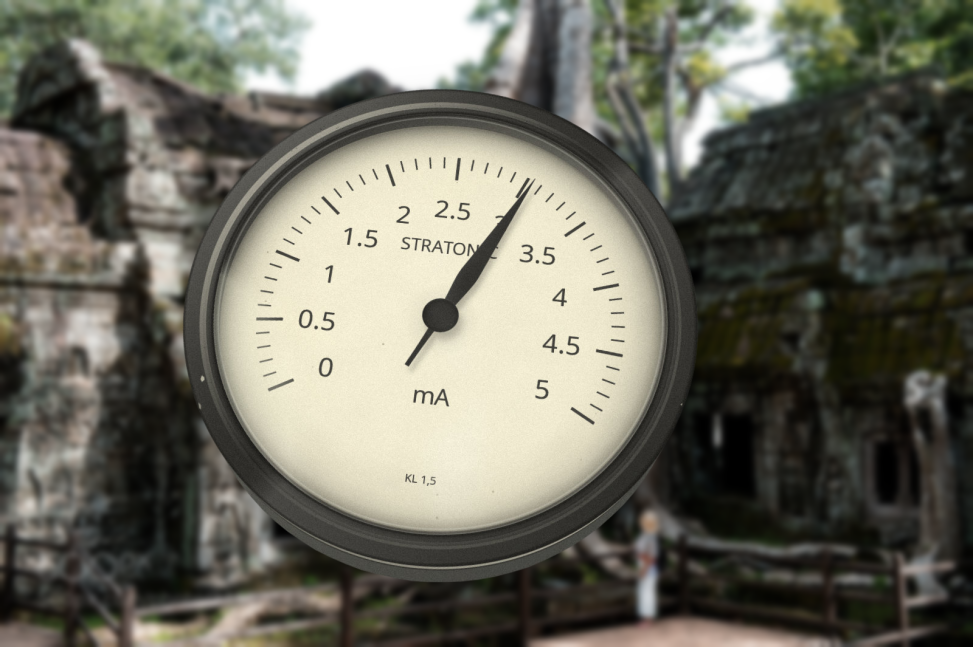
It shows 3.05; mA
